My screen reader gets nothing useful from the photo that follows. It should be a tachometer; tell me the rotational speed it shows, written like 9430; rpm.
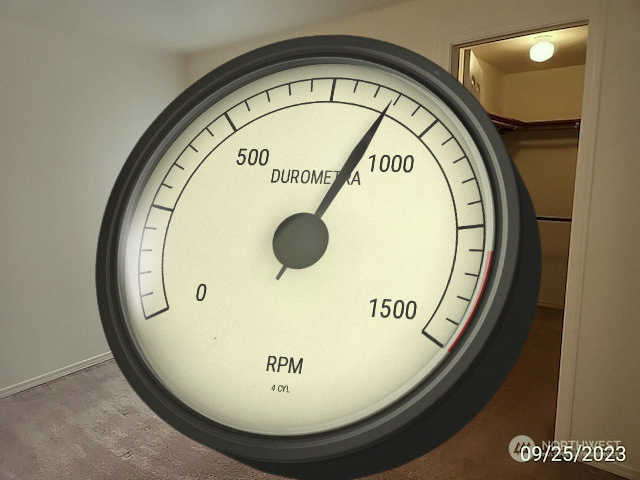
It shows 900; rpm
